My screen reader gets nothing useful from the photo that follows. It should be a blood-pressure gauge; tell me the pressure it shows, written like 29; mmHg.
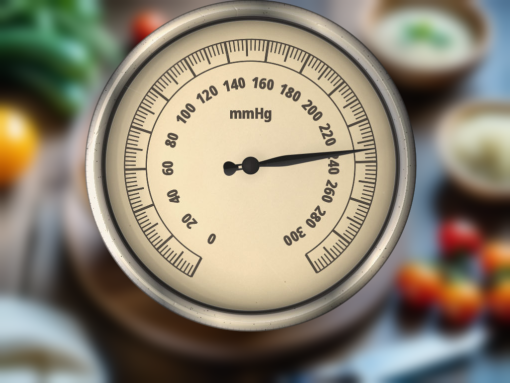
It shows 234; mmHg
